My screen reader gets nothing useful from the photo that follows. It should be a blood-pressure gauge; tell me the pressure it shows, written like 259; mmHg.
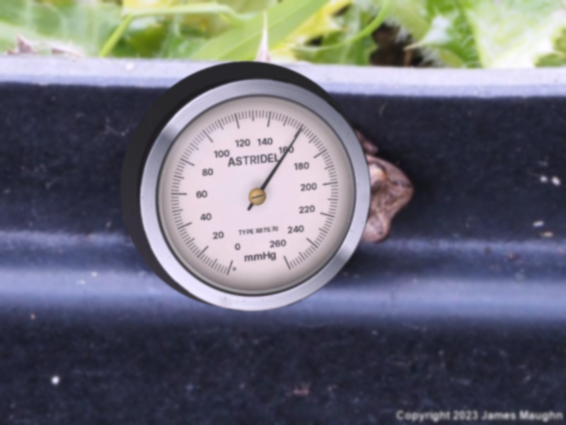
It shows 160; mmHg
